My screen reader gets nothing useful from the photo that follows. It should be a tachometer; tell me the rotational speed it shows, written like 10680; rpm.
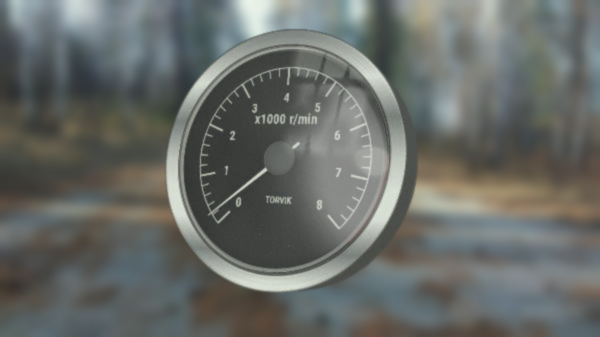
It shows 200; rpm
